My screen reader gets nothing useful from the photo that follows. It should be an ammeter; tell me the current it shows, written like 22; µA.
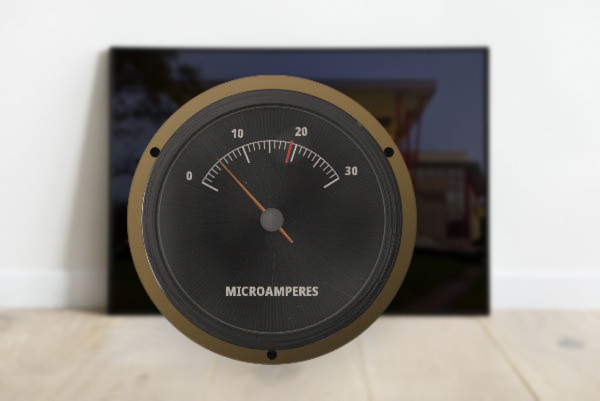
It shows 5; µA
